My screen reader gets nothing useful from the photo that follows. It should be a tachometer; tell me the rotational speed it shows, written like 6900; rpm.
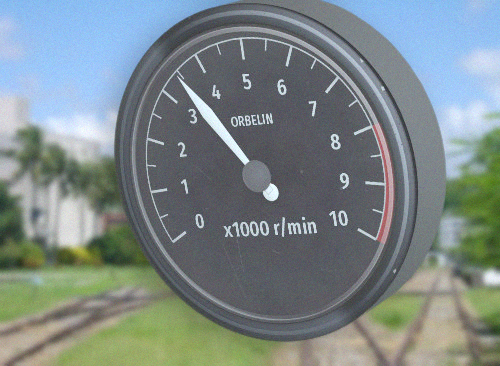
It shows 3500; rpm
